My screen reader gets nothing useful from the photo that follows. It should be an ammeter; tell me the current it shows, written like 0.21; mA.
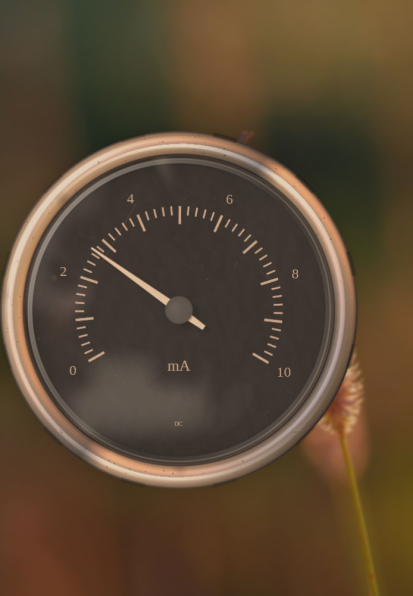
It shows 2.7; mA
